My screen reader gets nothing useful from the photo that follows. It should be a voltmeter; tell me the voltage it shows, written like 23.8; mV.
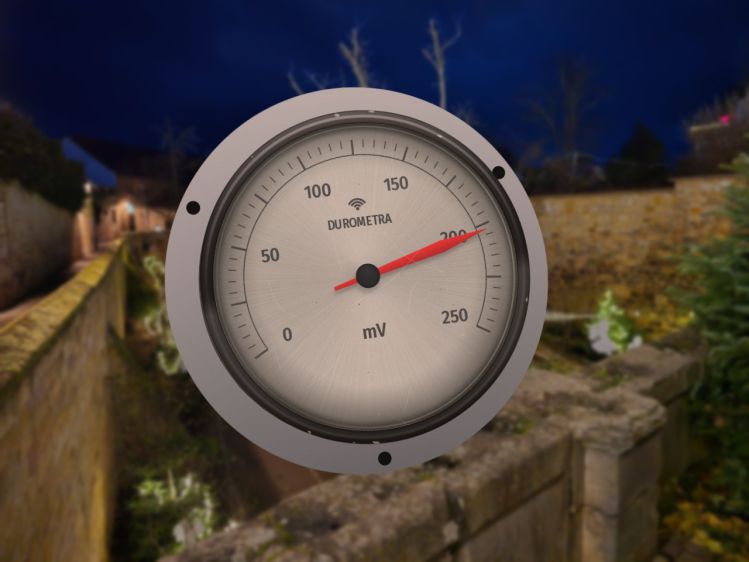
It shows 202.5; mV
